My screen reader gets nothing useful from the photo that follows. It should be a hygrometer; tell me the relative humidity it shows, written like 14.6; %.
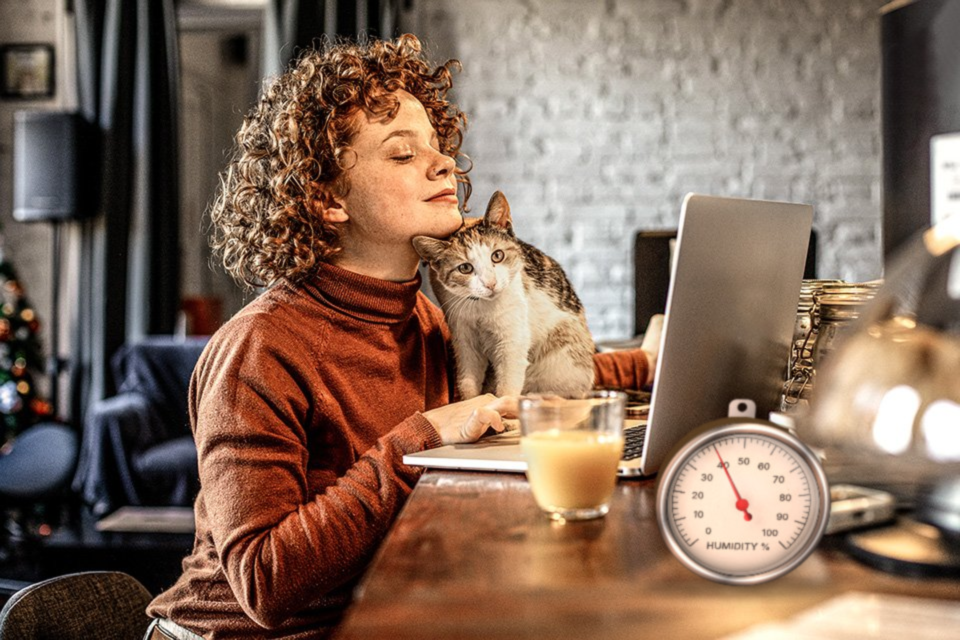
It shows 40; %
